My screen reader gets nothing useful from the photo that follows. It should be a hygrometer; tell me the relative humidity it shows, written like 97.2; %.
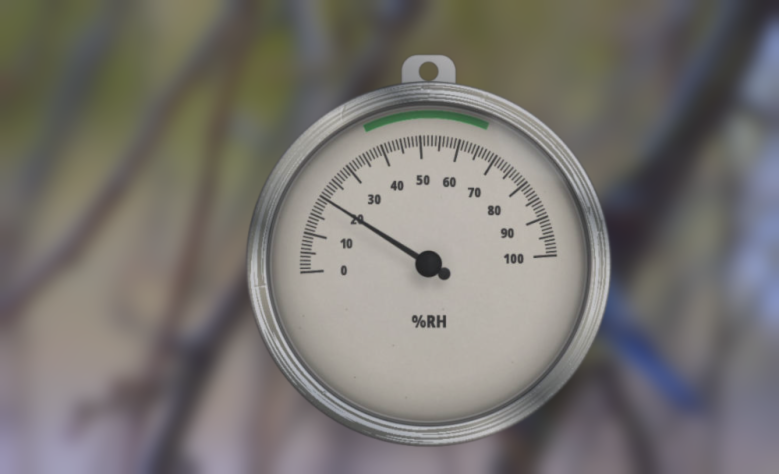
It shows 20; %
